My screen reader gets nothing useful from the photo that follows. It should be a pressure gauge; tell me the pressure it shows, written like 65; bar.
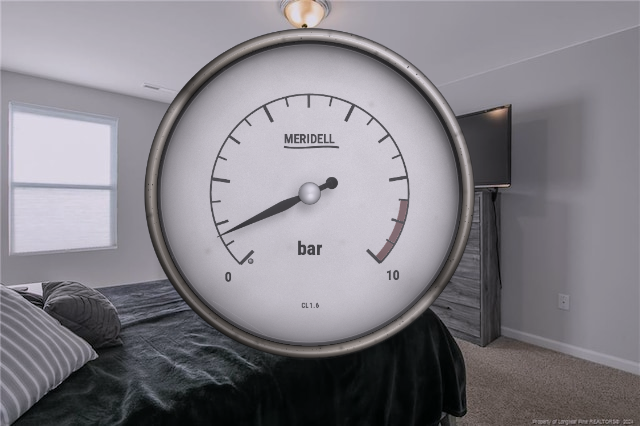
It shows 0.75; bar
